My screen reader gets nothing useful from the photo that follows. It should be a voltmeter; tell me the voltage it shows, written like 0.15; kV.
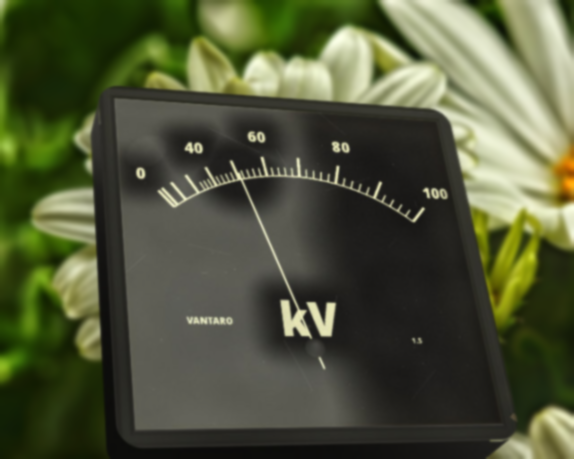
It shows 50; kV
